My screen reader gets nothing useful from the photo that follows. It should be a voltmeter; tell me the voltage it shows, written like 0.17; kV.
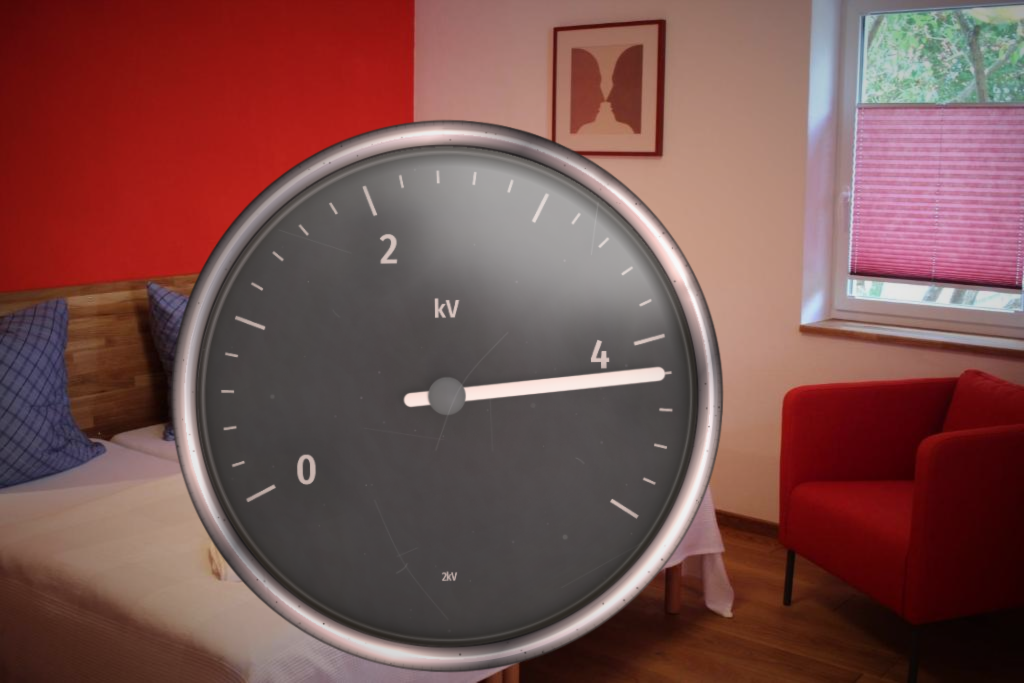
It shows 4.2; kV
